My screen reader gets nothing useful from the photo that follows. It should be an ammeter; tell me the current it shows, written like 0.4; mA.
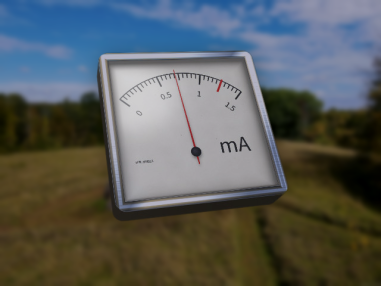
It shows 0.7; mA
